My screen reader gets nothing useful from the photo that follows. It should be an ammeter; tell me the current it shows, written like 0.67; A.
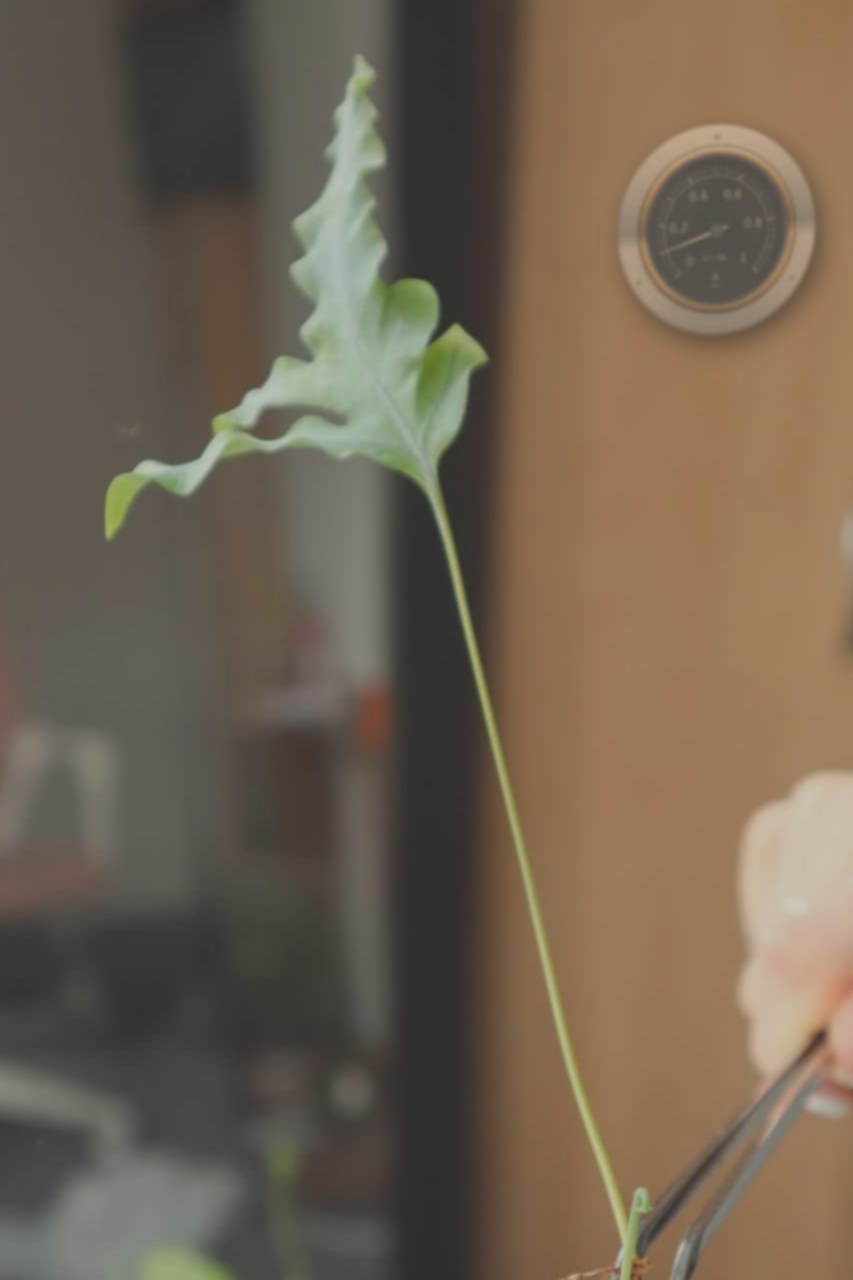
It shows 0.1; A
